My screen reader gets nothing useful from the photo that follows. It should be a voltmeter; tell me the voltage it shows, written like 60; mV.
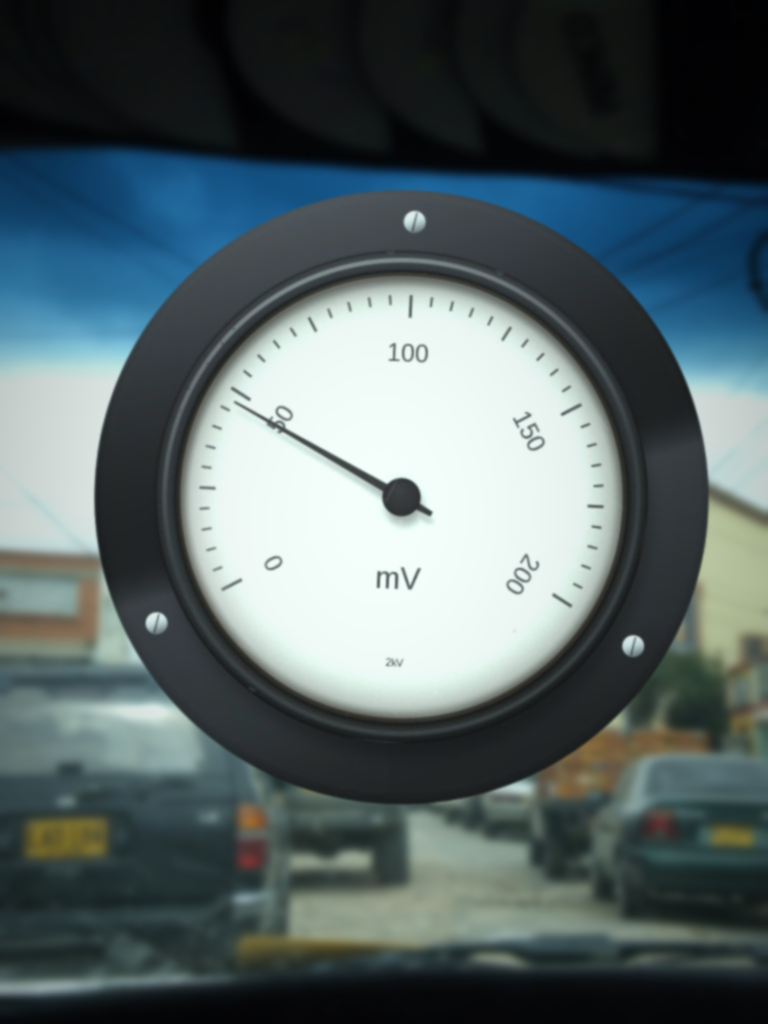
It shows 47.5; mV
